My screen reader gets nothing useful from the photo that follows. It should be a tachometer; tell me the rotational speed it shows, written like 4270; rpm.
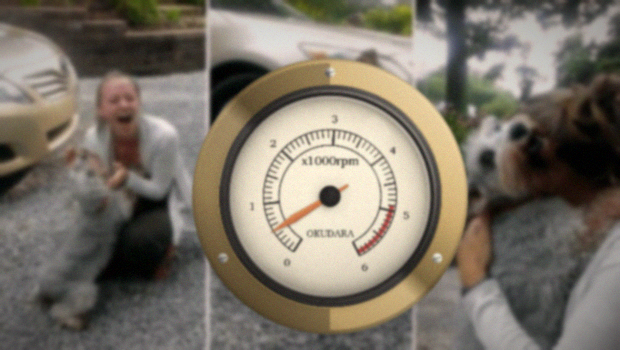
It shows 500; rpm
